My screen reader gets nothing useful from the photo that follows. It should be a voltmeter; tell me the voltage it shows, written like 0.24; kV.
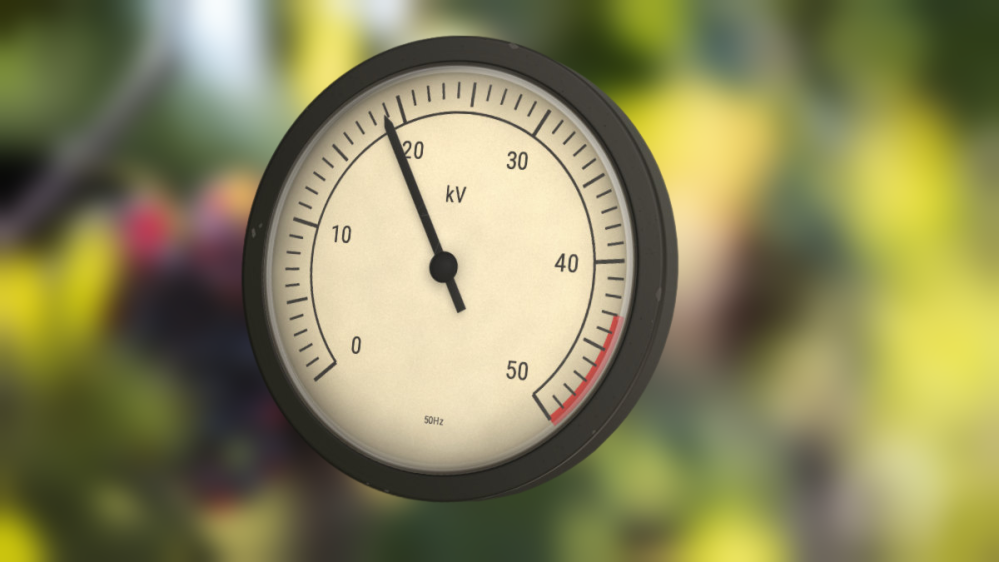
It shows 19; kV
